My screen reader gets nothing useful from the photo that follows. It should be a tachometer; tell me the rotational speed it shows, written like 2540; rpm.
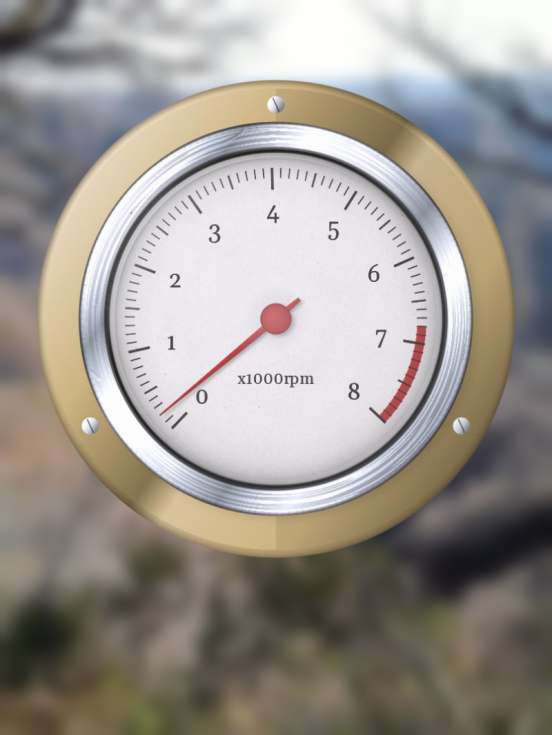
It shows 200; rpm
